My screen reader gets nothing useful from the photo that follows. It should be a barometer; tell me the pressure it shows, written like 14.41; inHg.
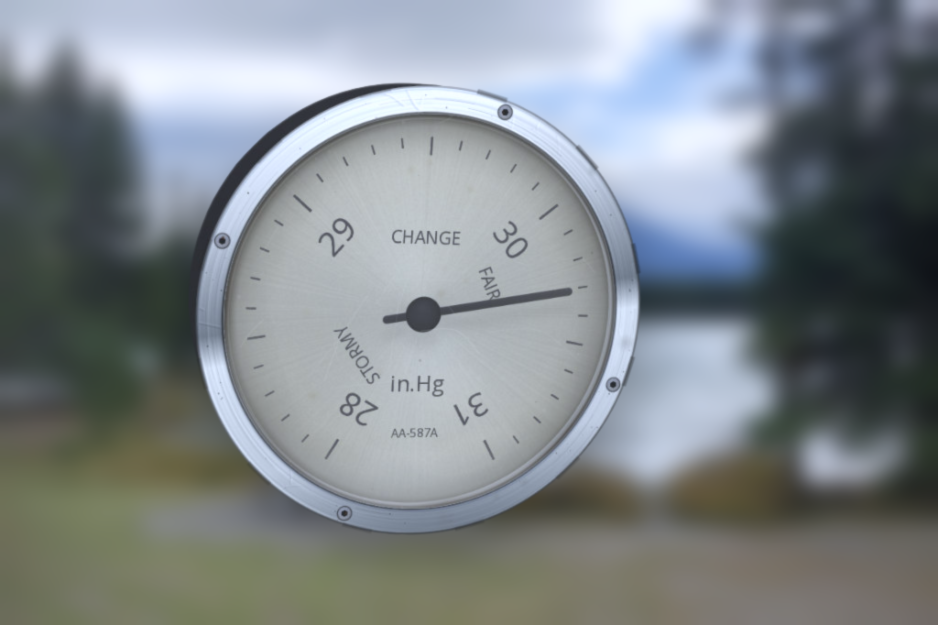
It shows 30.3; inHg
